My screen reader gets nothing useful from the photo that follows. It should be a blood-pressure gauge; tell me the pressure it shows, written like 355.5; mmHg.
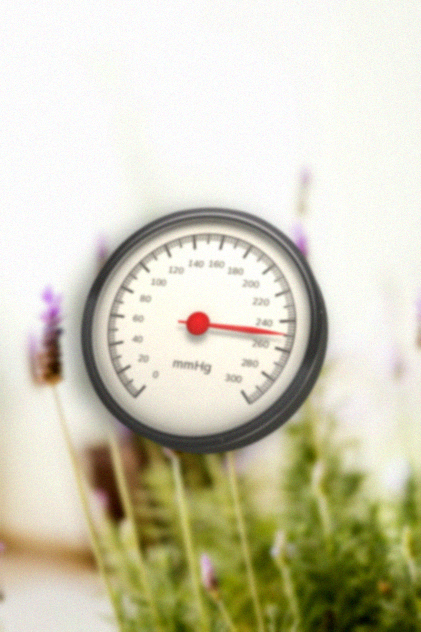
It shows 250; mmHg
